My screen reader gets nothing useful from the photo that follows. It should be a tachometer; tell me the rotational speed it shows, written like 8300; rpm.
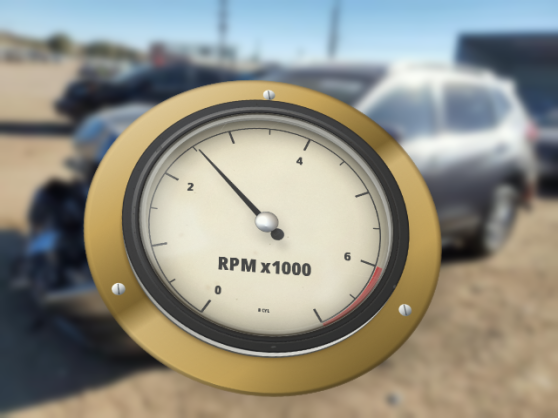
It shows 2500; rpm
